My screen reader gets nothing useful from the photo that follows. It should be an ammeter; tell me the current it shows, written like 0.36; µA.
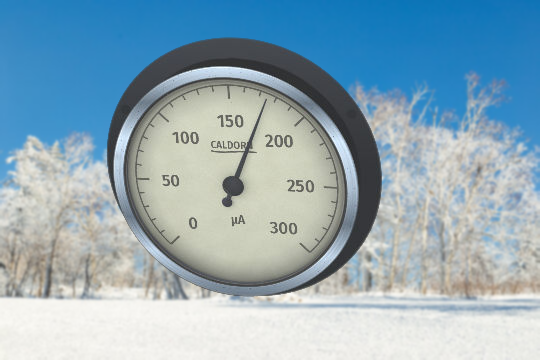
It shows 175; µA
